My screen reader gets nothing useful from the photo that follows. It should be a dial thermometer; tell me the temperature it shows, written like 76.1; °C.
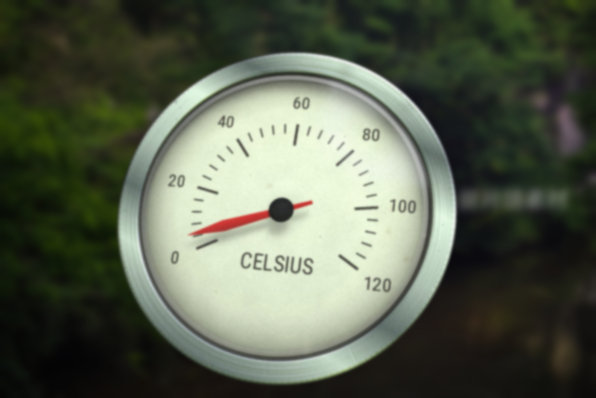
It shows 4; °C
